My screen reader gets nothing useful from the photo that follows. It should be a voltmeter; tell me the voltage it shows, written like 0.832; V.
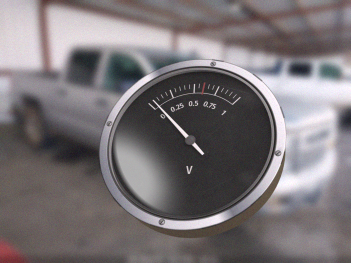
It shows 0.05; V
